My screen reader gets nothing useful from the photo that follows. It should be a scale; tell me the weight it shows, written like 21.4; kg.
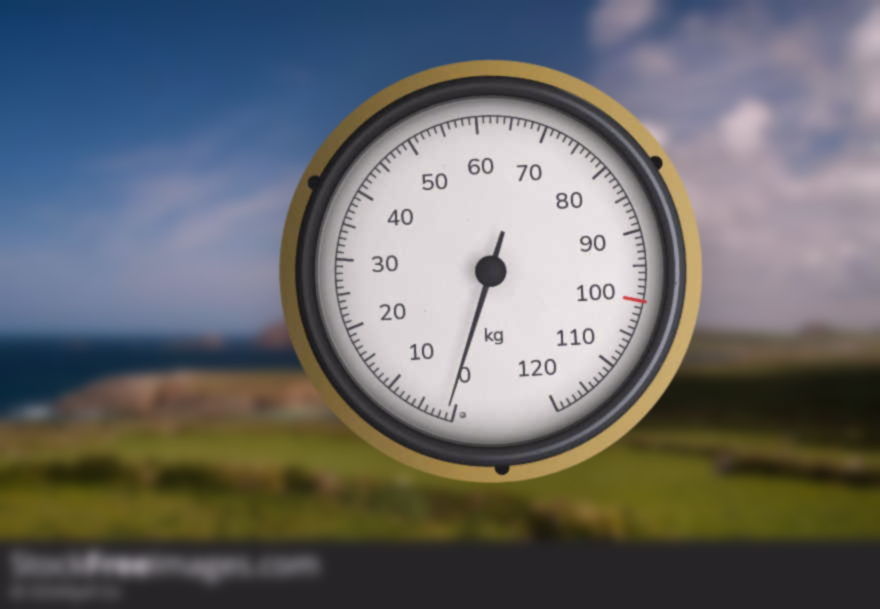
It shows 1; kg
